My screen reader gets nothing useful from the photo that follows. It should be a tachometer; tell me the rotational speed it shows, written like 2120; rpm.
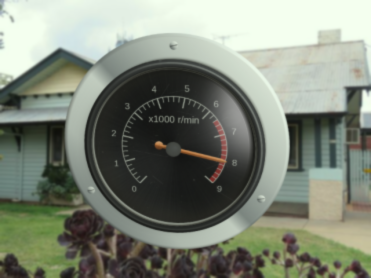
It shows 8000; rpm
